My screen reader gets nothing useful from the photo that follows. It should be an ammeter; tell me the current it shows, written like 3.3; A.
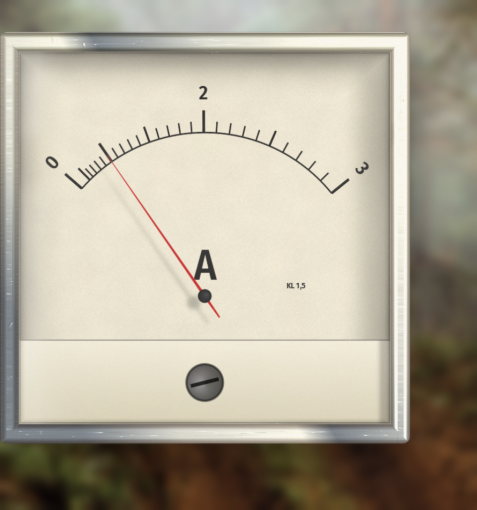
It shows 1; A
